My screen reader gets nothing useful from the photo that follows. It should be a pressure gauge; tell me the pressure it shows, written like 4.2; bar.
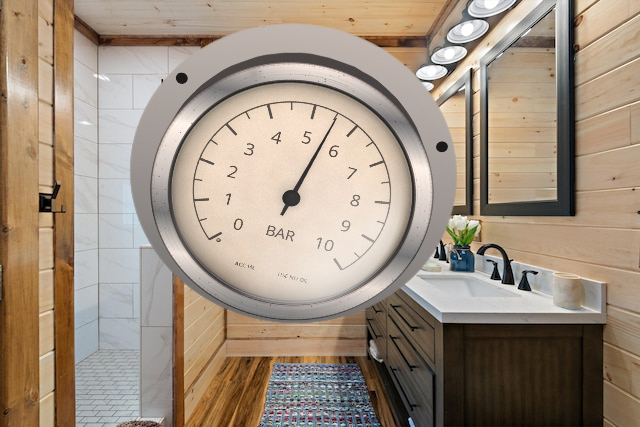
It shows 5.5; bar
